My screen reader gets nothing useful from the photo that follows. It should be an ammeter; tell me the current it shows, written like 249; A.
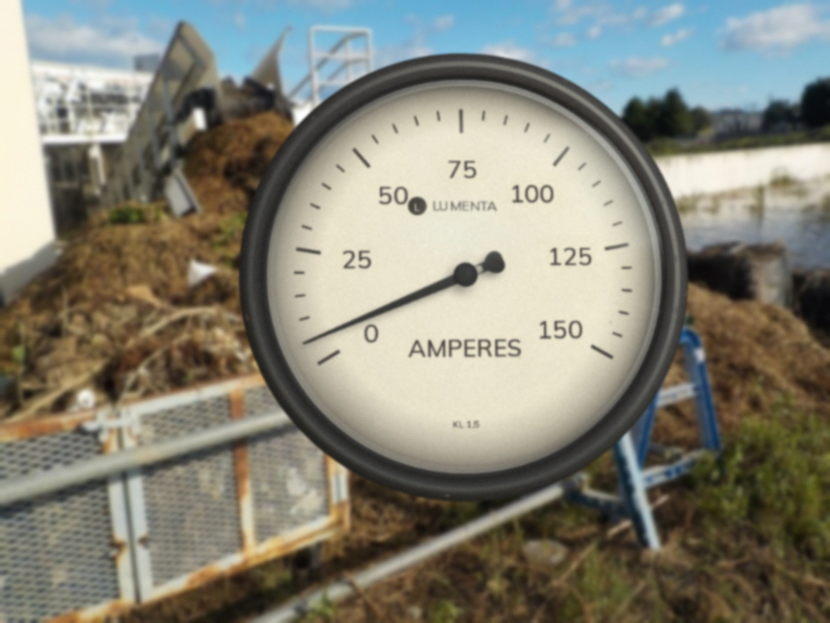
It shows 5; A
